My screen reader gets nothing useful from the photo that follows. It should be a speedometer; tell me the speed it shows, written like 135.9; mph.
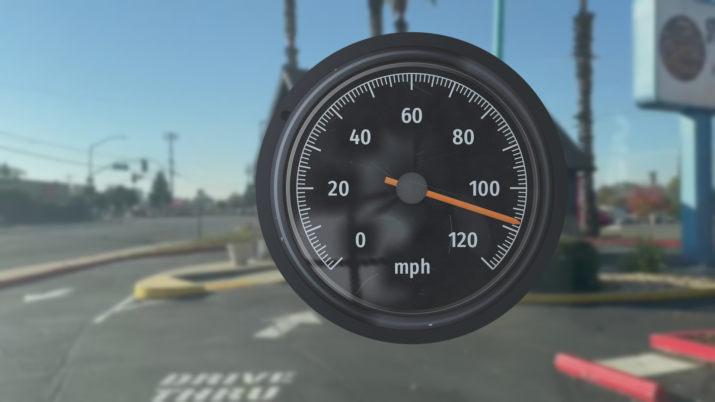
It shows 108; mph
